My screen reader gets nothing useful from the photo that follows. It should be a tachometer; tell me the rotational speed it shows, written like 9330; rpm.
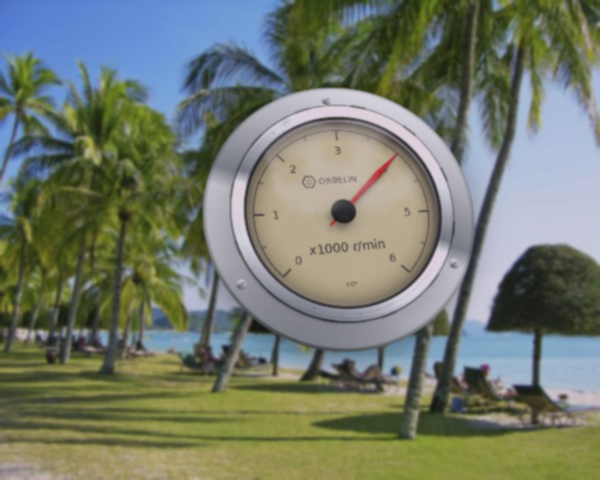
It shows 4000; rpm
